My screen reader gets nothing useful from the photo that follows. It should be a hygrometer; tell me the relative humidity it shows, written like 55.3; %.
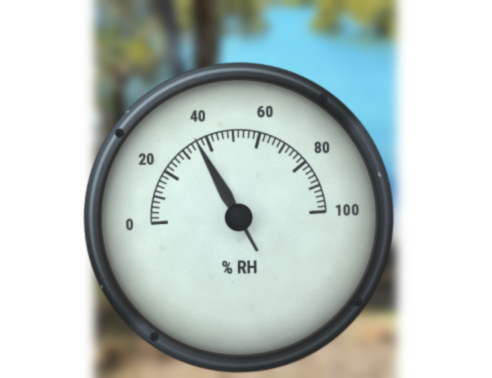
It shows 36; %
